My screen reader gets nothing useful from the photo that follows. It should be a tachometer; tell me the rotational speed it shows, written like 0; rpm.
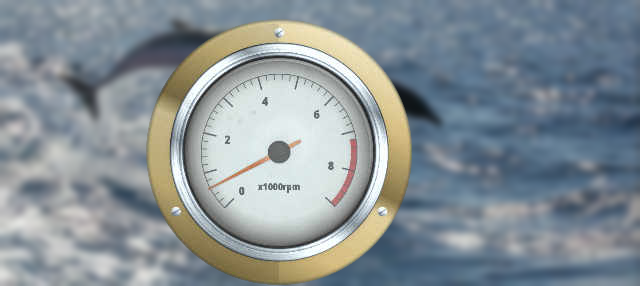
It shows 600; rpm
